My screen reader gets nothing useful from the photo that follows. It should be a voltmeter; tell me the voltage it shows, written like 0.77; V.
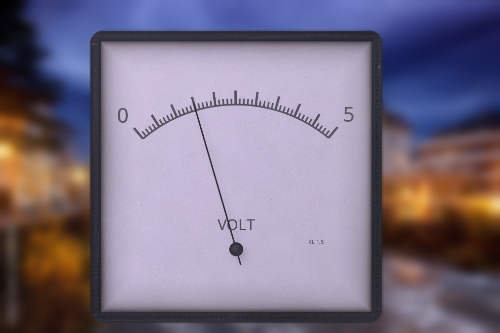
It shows 1.5; V
